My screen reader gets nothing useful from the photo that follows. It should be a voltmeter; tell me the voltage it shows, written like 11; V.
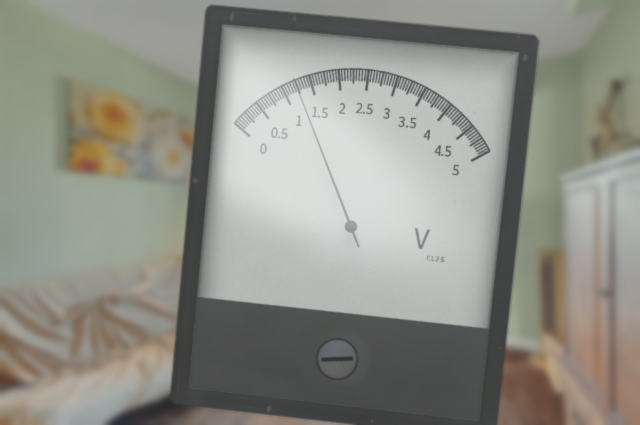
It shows 1.25; V
